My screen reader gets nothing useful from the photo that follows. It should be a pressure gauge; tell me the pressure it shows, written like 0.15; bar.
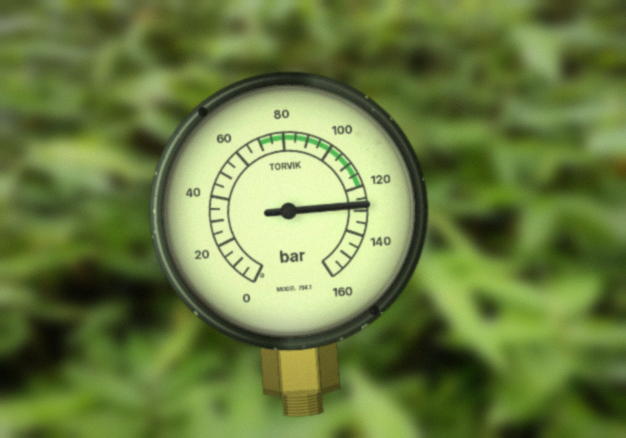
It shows 127.5; bar
